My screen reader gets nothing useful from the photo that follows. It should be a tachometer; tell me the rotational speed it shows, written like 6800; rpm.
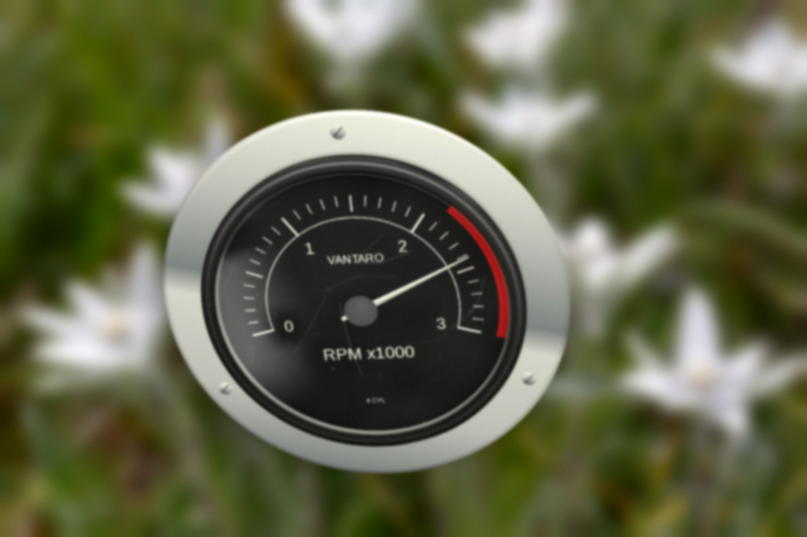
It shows 2400; rpm
